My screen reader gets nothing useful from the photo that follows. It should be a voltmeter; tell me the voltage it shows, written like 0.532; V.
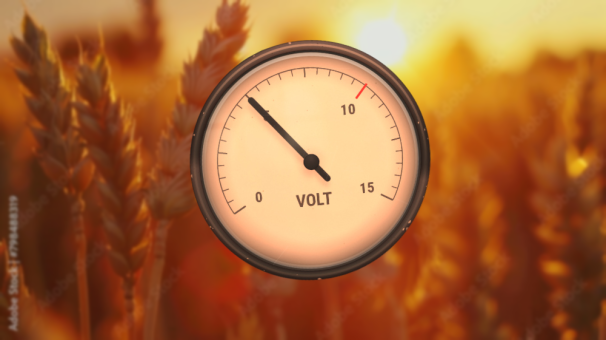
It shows 5; V
